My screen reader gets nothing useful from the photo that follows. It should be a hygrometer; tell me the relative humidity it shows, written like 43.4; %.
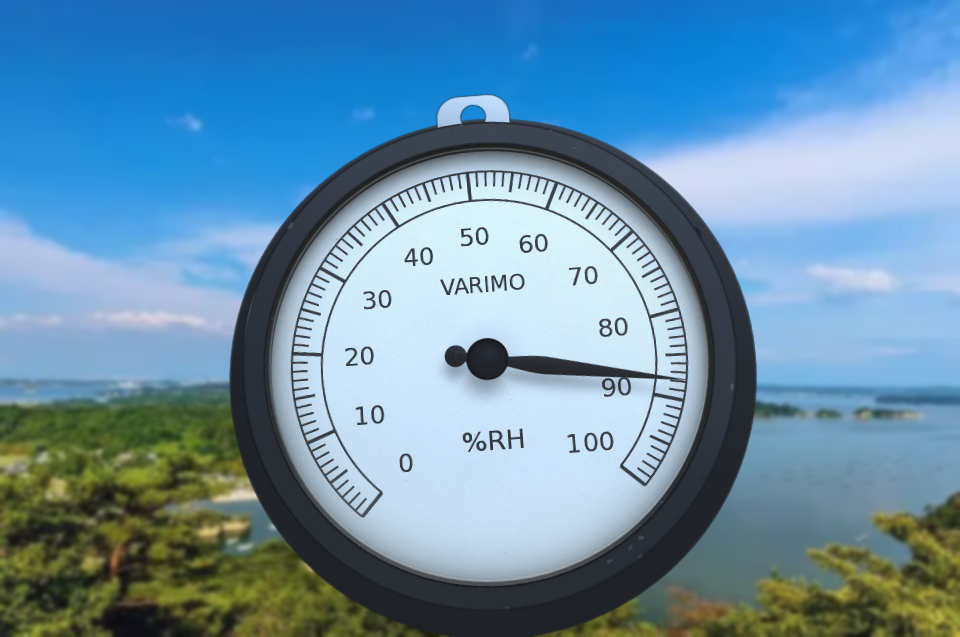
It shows 88; %
